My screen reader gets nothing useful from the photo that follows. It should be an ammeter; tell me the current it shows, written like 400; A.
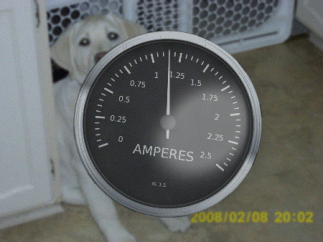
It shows 1.15; A
